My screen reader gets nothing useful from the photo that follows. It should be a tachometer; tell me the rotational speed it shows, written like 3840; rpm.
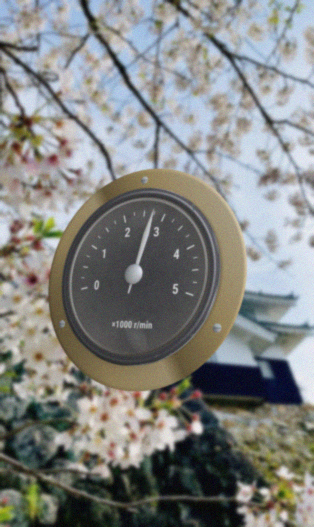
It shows 2750; rpm
